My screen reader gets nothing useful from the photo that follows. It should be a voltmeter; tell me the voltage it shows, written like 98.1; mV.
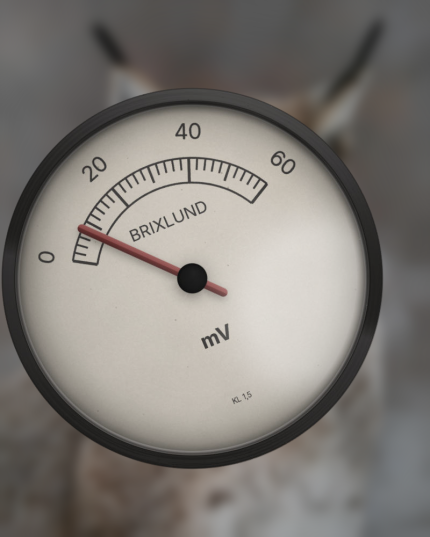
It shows 8; mV
